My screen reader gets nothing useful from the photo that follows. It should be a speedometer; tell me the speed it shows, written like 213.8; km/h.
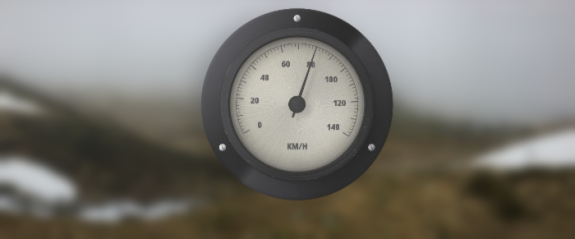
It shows 80; km/h
